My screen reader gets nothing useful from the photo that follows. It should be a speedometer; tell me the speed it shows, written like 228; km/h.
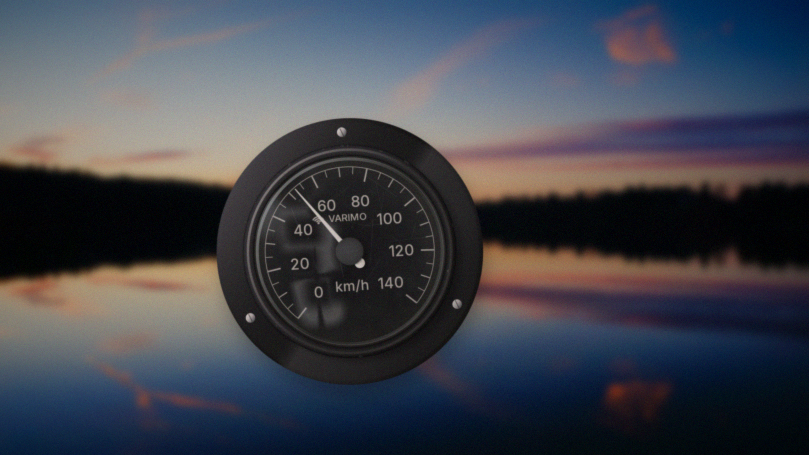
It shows 52.5; km/h
